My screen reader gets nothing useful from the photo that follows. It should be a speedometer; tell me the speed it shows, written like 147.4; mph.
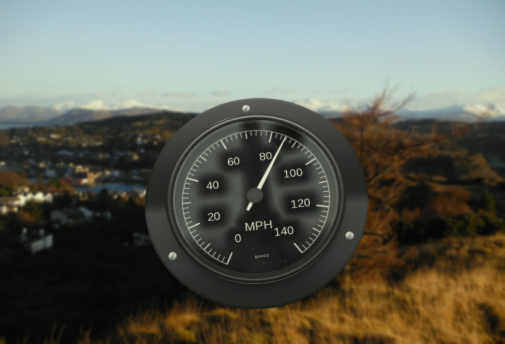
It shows 86; mph
